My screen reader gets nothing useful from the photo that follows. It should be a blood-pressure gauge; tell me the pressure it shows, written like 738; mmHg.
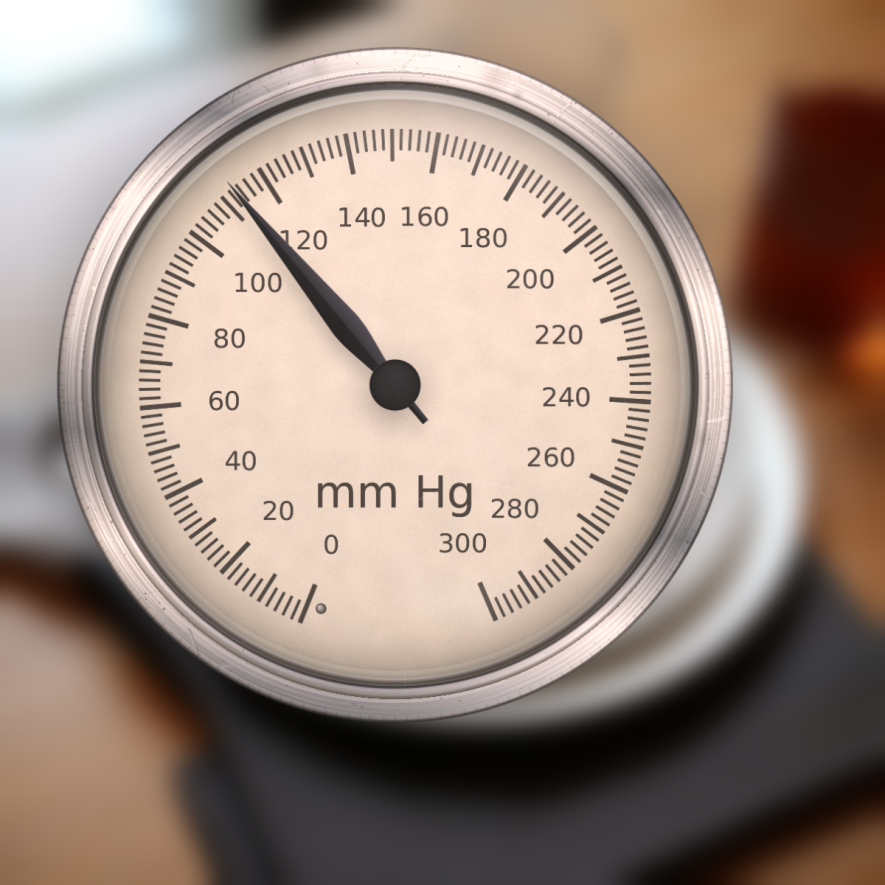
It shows 113; mmHg
